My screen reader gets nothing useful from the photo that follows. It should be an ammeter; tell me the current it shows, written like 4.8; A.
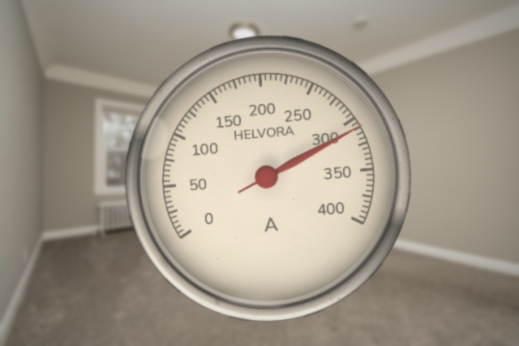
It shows 310; A
